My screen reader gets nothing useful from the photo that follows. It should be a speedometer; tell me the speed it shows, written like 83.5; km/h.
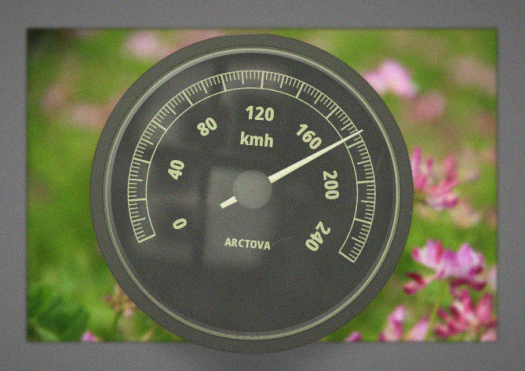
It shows 176; km/h
